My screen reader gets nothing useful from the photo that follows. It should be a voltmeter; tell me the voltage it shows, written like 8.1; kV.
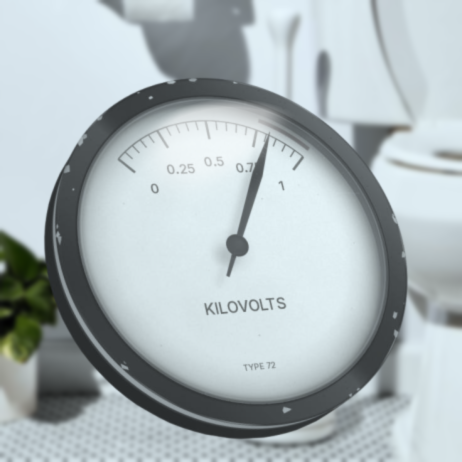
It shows 0.8; kV
